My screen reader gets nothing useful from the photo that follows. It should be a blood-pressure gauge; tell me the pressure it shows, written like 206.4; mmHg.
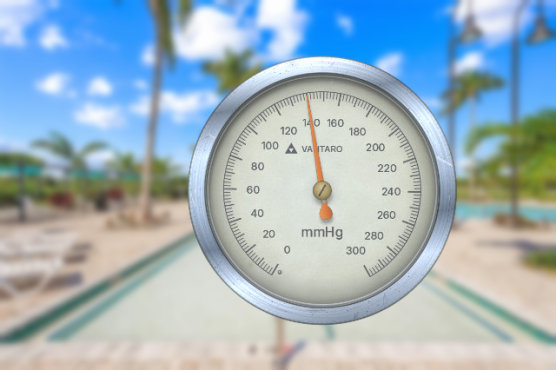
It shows 140; mmHg
